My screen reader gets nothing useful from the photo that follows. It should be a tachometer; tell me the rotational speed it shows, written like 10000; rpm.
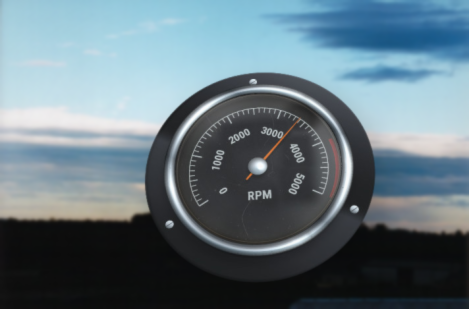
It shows 3400; rpm
